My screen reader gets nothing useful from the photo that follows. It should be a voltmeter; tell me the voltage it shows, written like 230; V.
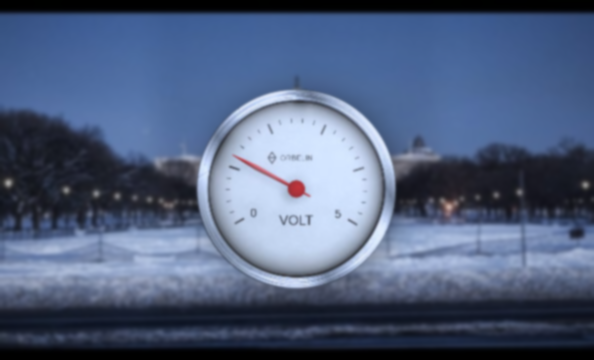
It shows 1.2; V
